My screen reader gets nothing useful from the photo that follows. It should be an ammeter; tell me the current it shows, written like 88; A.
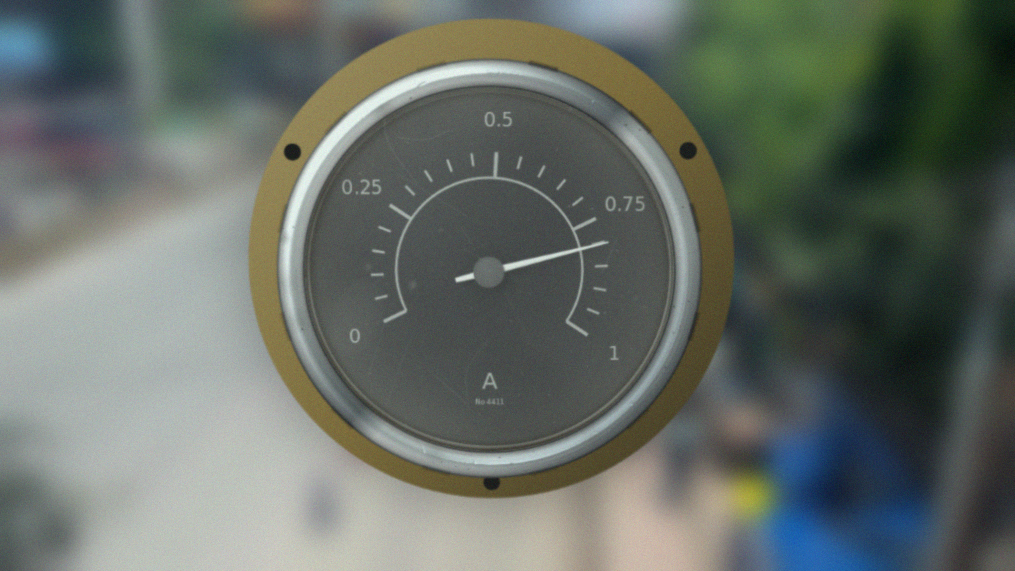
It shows 0.8; A
